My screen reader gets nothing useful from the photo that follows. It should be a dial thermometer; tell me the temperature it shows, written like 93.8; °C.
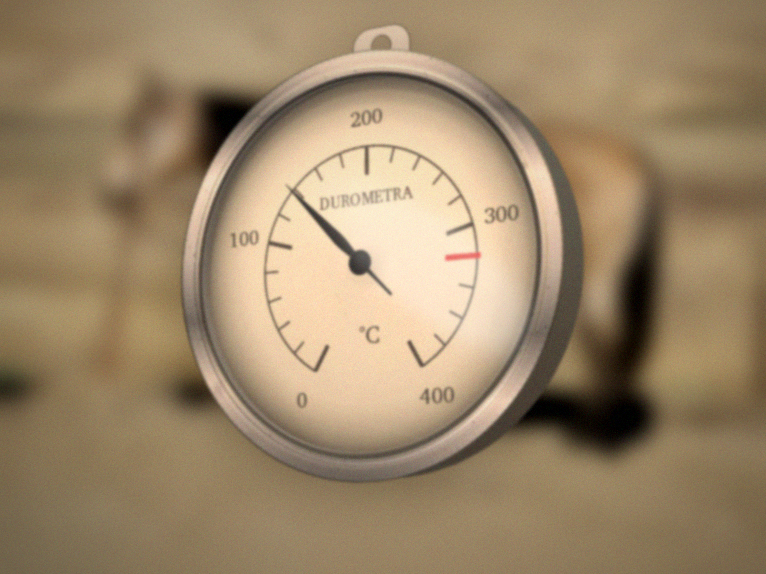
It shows 140; °C
